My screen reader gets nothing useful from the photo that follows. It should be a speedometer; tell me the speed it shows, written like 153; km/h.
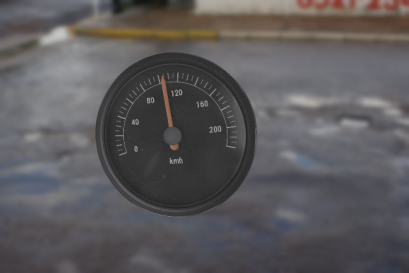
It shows 105; km/h
